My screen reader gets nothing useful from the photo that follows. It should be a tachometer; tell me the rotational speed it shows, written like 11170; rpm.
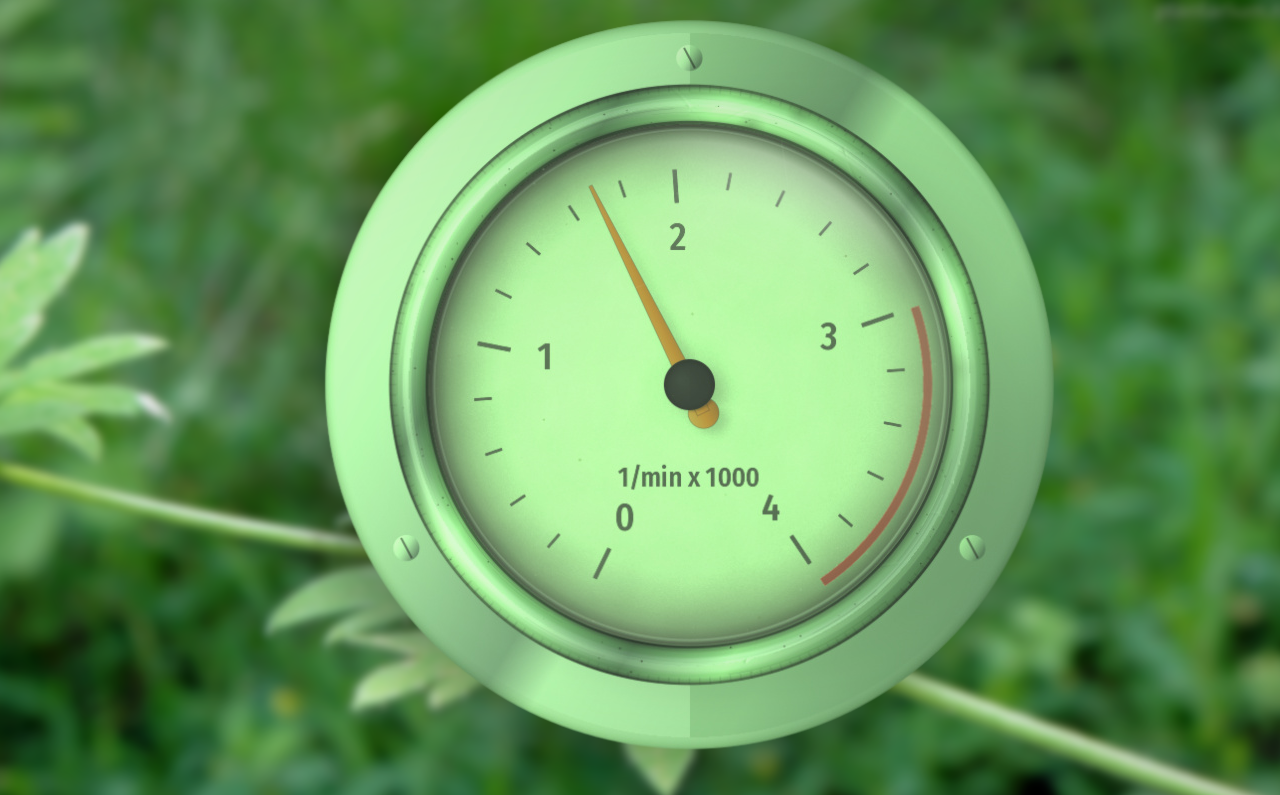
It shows 1700; rpm
